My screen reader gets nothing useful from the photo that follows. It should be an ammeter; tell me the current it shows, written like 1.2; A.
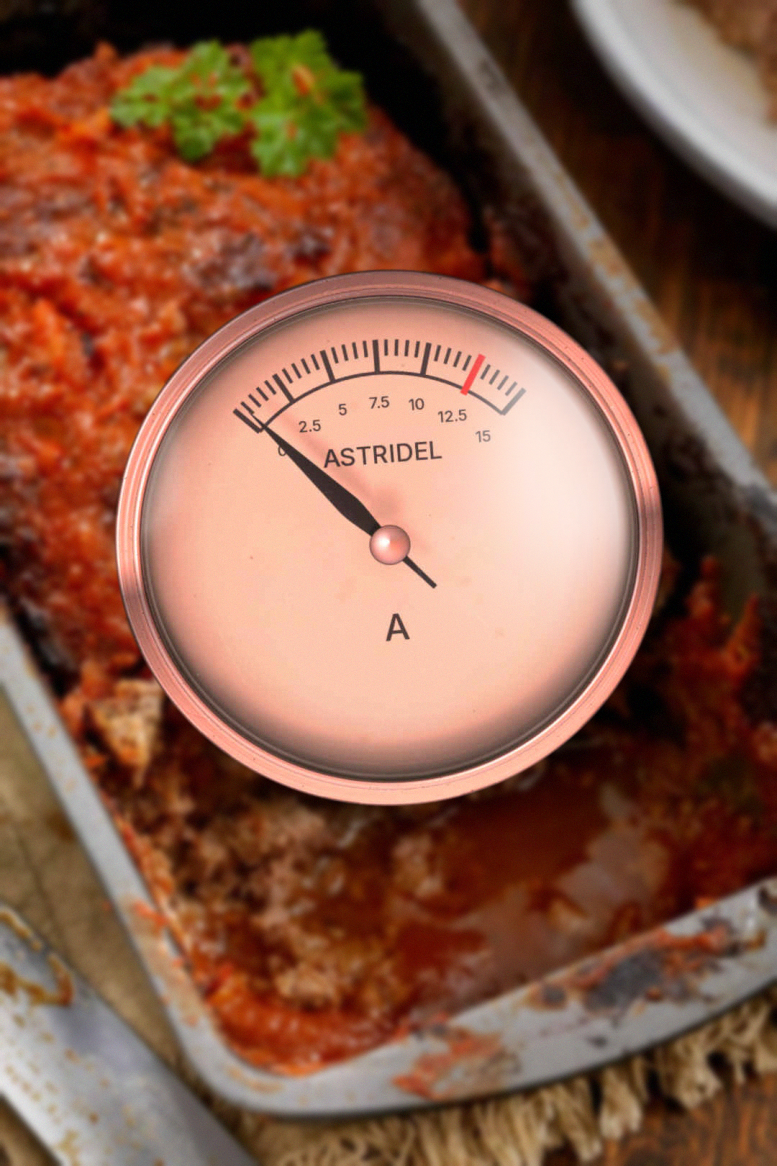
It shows 0.5; A
